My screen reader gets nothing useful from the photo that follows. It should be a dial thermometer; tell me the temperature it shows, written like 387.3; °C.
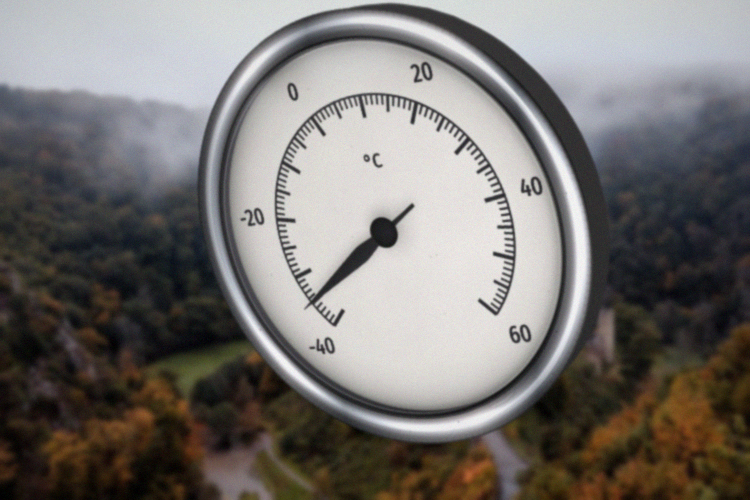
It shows -35; °C
